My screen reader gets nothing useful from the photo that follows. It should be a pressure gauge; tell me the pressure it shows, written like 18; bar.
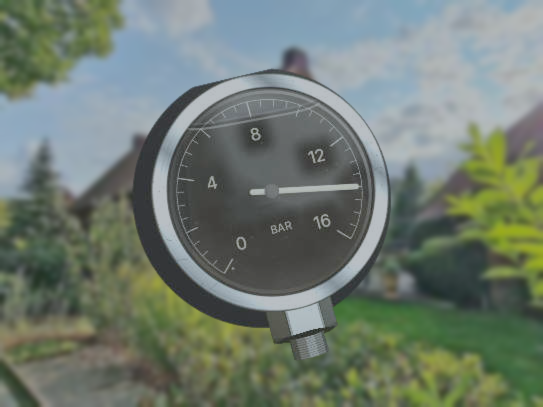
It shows 14; bar
